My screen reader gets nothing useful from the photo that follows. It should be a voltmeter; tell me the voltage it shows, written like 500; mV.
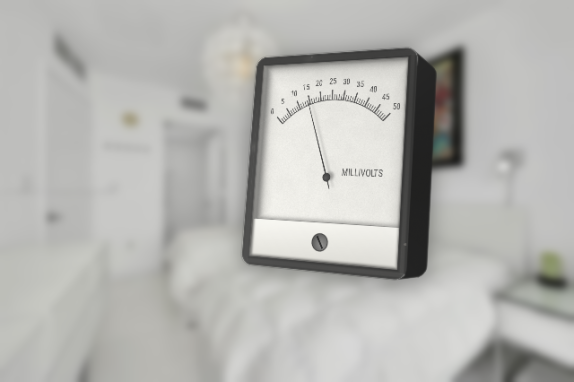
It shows 15; mV
